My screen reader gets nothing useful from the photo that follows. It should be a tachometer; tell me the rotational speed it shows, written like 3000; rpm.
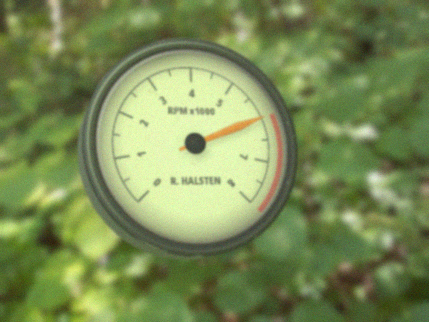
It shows 6000; rpm
